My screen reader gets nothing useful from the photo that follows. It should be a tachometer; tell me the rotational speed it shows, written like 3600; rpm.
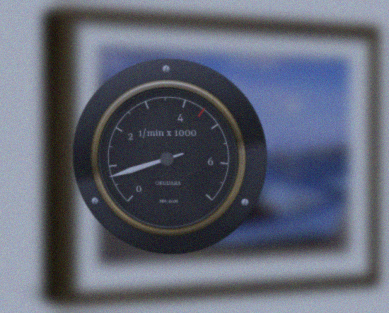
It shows 750; rpm
